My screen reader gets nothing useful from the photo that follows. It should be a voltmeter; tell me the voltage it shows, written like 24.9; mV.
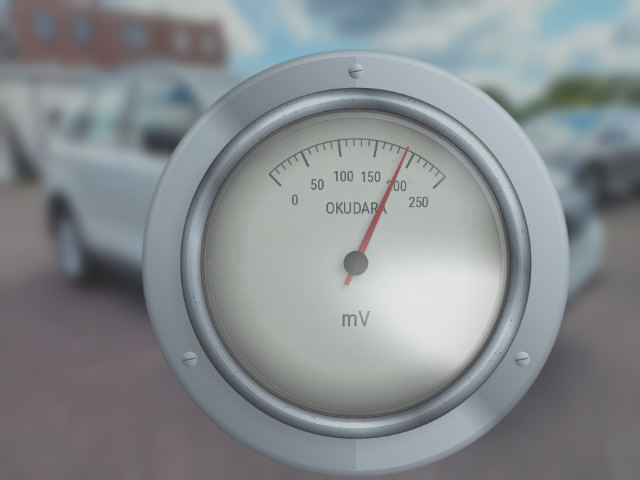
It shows 190; mV
